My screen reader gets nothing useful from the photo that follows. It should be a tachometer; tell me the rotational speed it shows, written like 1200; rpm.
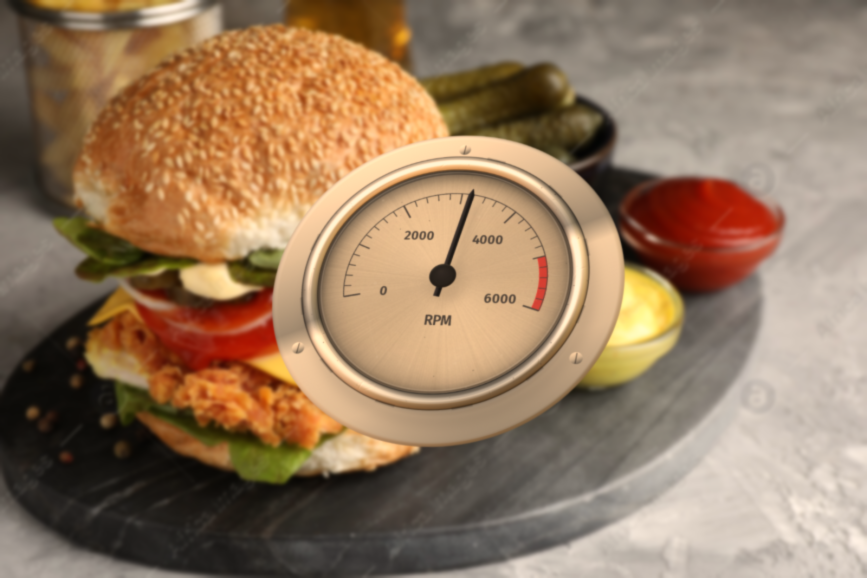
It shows 3200; rpm
